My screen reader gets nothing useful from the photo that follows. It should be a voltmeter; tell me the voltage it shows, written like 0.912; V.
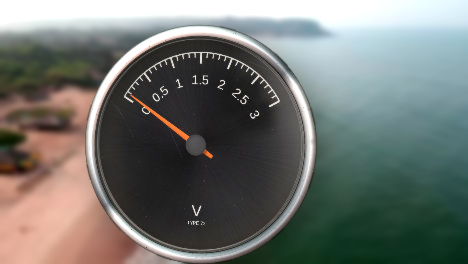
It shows 0.1; V
